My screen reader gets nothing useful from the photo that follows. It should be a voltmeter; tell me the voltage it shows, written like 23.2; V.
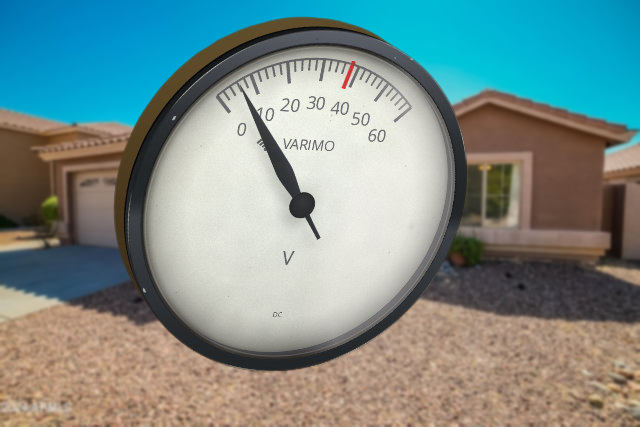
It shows 6; V
